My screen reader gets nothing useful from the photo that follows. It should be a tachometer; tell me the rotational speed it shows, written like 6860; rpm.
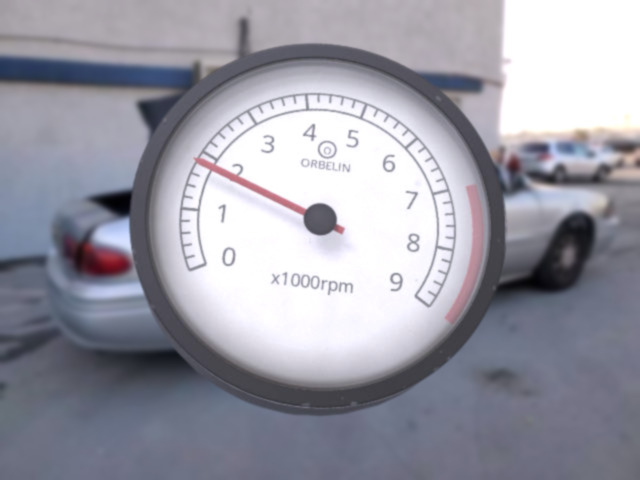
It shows 1800; rpm
